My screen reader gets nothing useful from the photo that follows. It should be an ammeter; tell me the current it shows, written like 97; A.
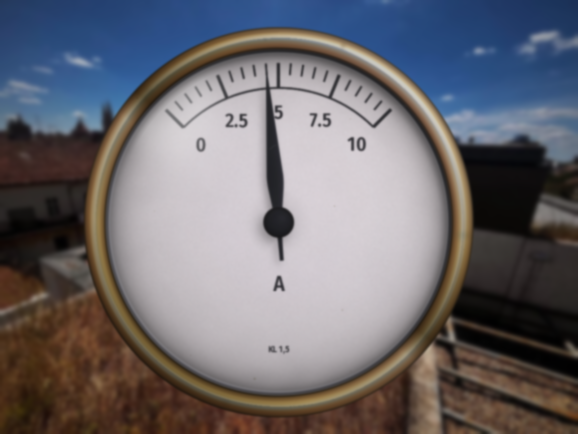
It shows 4.5; A
